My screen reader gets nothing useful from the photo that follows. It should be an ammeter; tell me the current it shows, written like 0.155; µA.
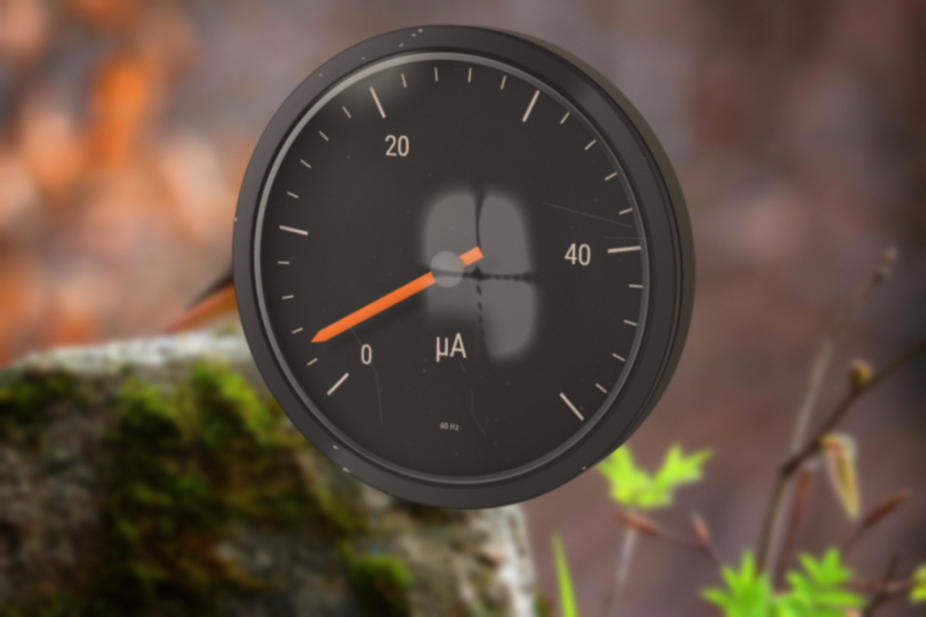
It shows 3; µA
